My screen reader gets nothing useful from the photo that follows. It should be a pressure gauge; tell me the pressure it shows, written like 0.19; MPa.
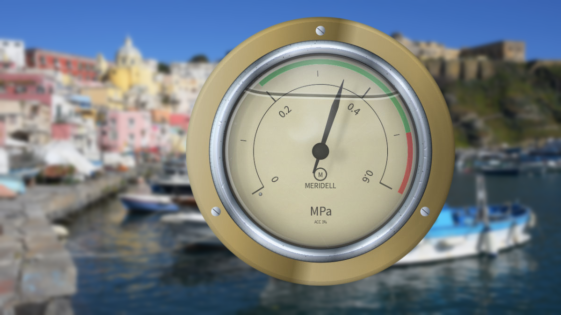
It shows 0.35; MPa
